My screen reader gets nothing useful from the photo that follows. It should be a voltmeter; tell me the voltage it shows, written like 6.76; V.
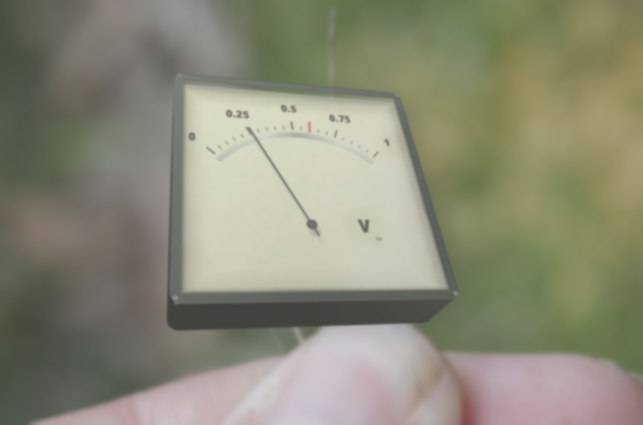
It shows 0.25; V
